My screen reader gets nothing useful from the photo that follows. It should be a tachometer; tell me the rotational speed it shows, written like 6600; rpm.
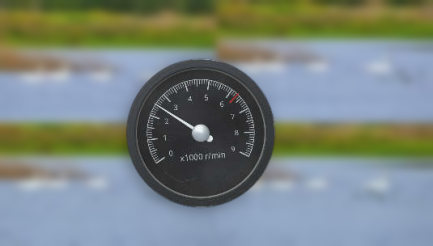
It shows 2500; rpm
